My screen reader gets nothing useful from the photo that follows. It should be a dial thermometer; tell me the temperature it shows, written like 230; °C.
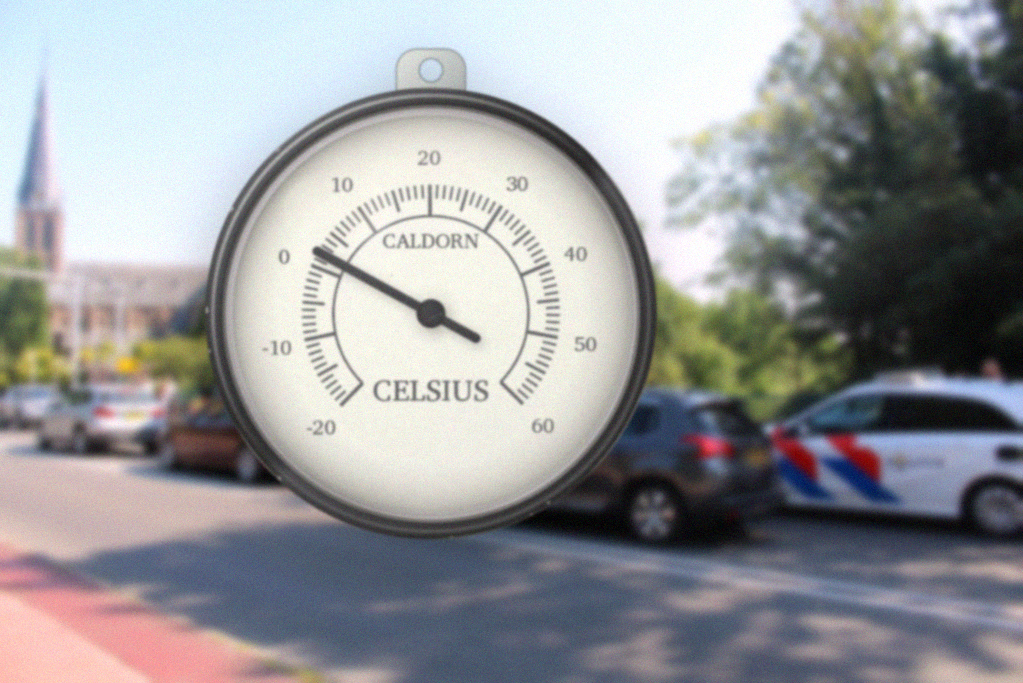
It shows 2; °C
